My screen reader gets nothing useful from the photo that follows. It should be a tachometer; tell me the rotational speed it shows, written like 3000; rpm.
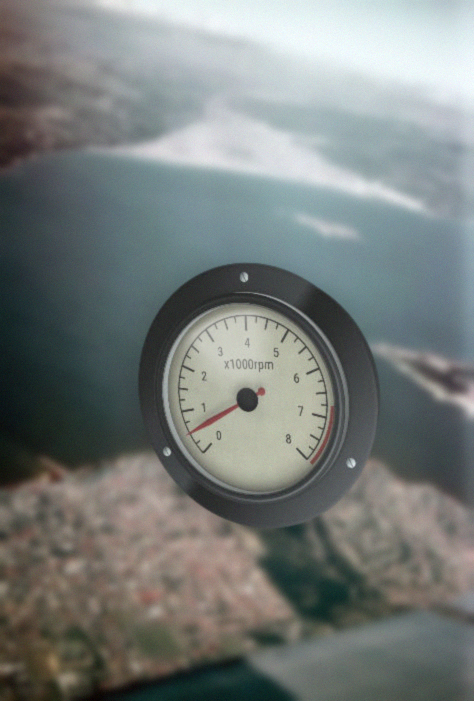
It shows 500; rpm
